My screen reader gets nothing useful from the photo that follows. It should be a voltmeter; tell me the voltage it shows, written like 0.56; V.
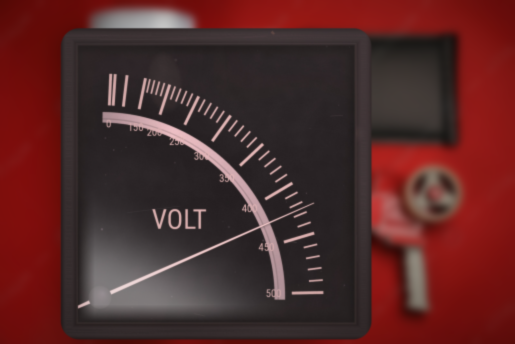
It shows 425; V
